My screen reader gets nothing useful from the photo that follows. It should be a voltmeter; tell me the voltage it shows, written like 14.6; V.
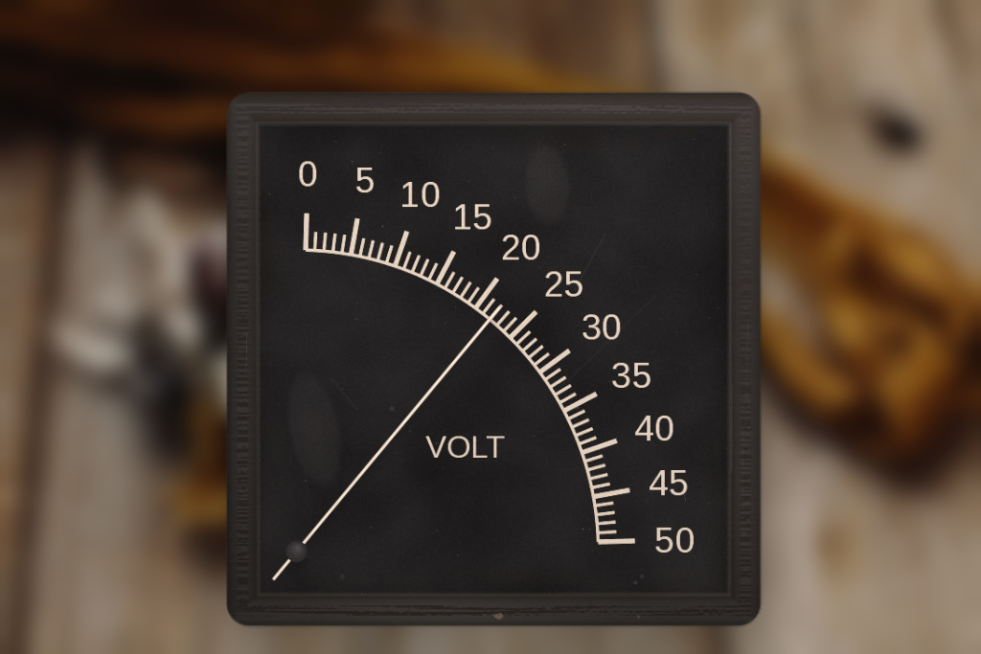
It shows 22; V
